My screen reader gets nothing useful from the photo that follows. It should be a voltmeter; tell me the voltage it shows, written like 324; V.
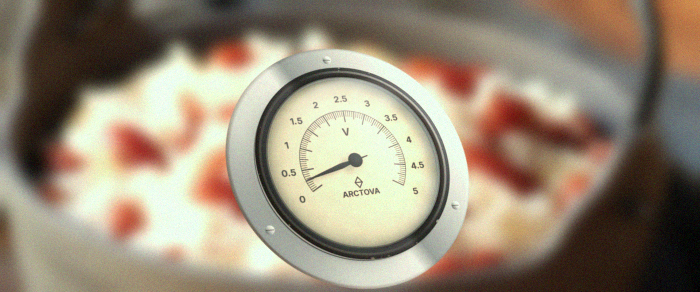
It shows 0.25; V
